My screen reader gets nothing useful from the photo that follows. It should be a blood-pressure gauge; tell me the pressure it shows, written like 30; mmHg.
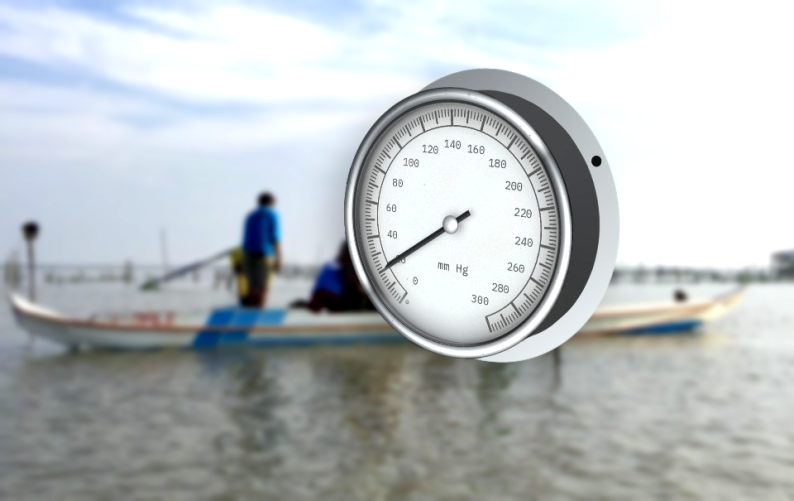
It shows 20; mmHg
